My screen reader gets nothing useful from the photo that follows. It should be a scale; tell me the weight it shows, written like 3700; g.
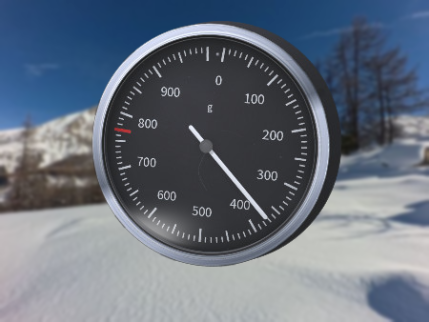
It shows 370; g
